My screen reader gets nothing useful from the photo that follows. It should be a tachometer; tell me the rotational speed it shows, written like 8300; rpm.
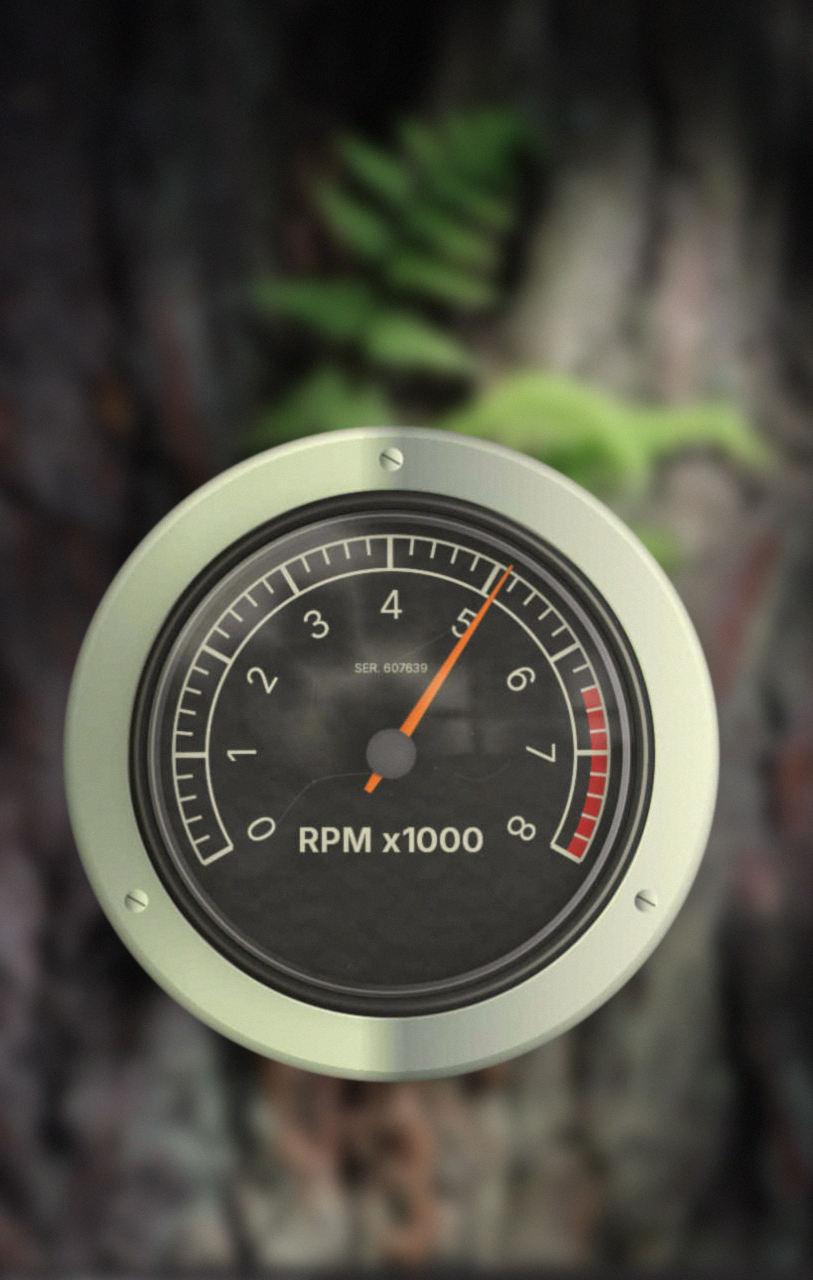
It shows 5100; rpm
